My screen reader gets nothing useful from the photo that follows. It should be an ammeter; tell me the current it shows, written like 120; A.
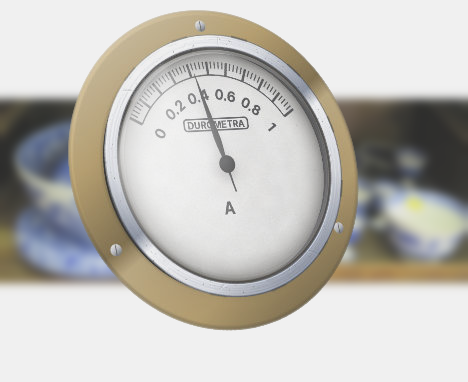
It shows 0.4; A
